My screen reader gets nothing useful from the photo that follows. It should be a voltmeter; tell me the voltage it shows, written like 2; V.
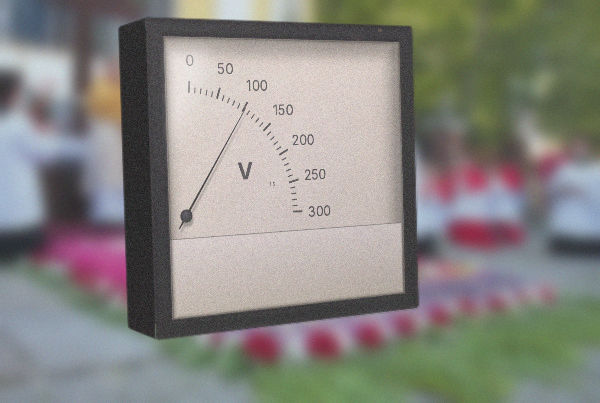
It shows 100; V
